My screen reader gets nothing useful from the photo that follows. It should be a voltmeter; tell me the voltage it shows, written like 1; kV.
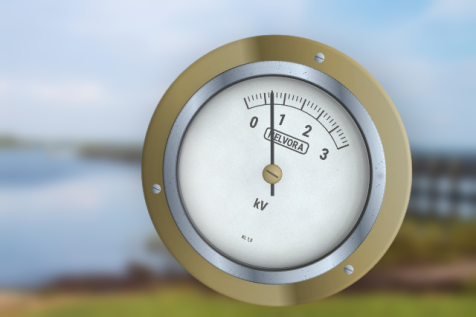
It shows 0.7; kV
